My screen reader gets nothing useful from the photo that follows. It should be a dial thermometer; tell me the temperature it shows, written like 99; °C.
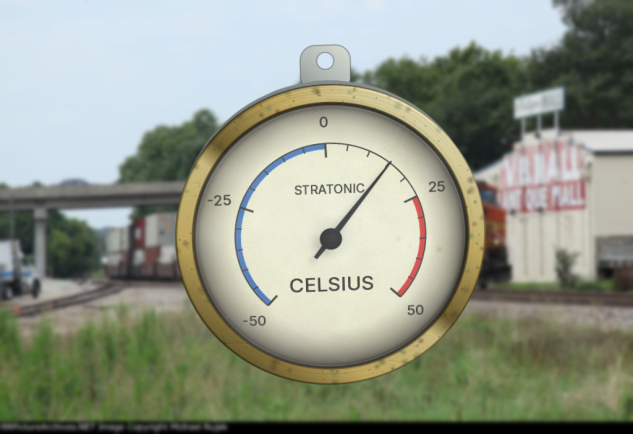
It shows 15; °C
